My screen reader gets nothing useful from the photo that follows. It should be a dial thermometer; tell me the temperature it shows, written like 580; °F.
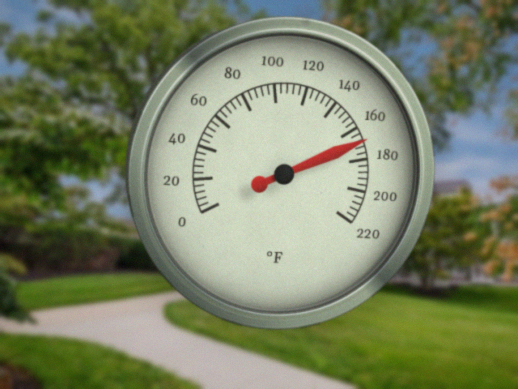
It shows 168; °F
